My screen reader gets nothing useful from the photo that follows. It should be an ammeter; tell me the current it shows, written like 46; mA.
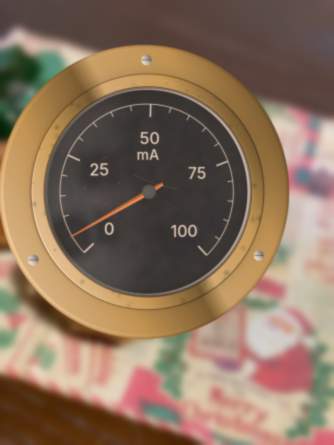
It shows 5; mA
